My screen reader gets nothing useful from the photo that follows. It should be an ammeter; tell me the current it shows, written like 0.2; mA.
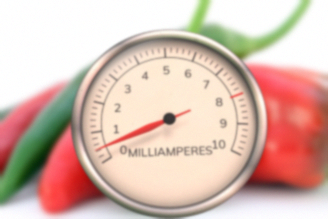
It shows 0.4; mA
